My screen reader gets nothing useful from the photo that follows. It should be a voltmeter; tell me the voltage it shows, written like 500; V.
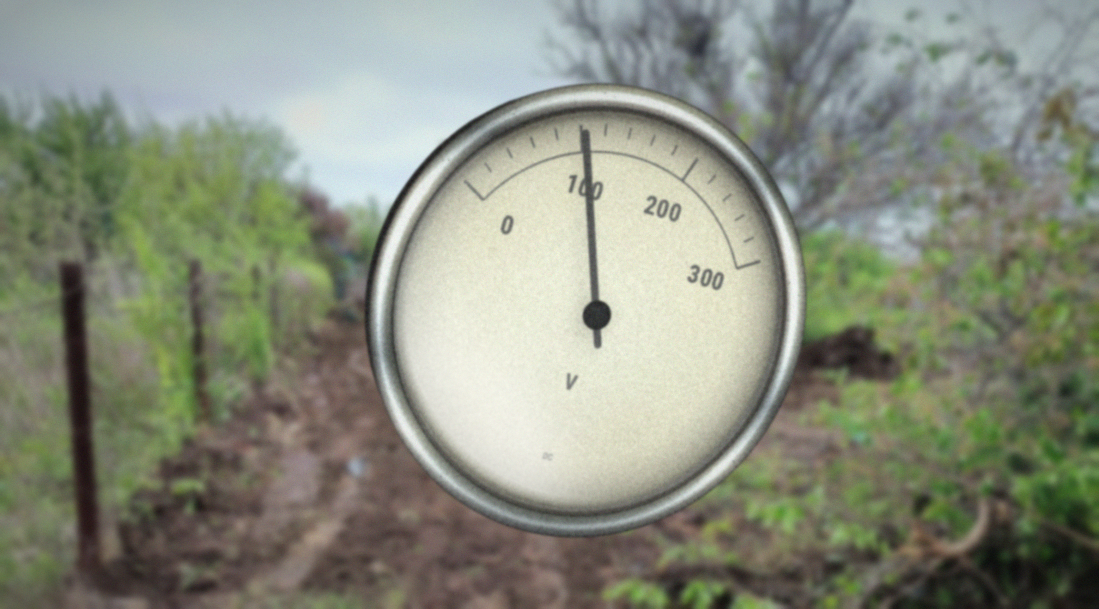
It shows 100; V
